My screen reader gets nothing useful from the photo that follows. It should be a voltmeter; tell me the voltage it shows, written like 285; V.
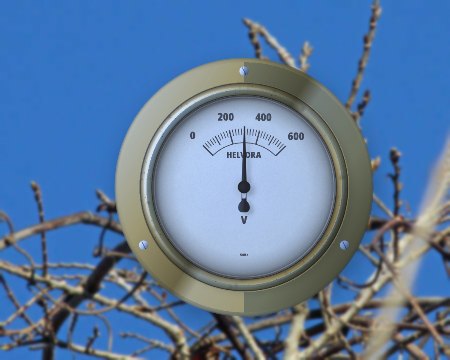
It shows 300; V
